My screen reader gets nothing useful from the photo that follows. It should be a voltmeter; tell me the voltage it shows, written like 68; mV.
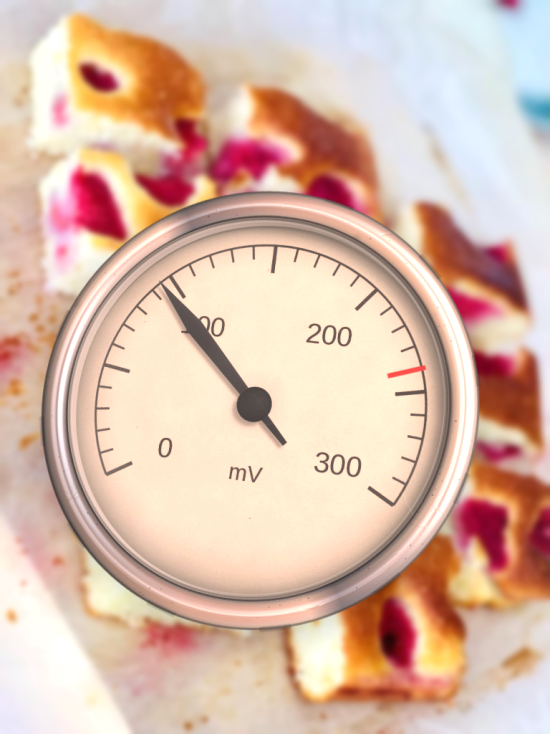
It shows 95; mV
